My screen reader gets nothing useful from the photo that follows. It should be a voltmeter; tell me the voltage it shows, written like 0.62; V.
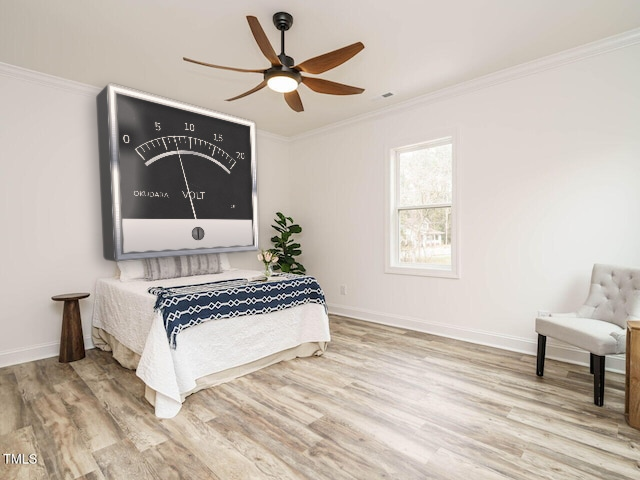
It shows 7; V
